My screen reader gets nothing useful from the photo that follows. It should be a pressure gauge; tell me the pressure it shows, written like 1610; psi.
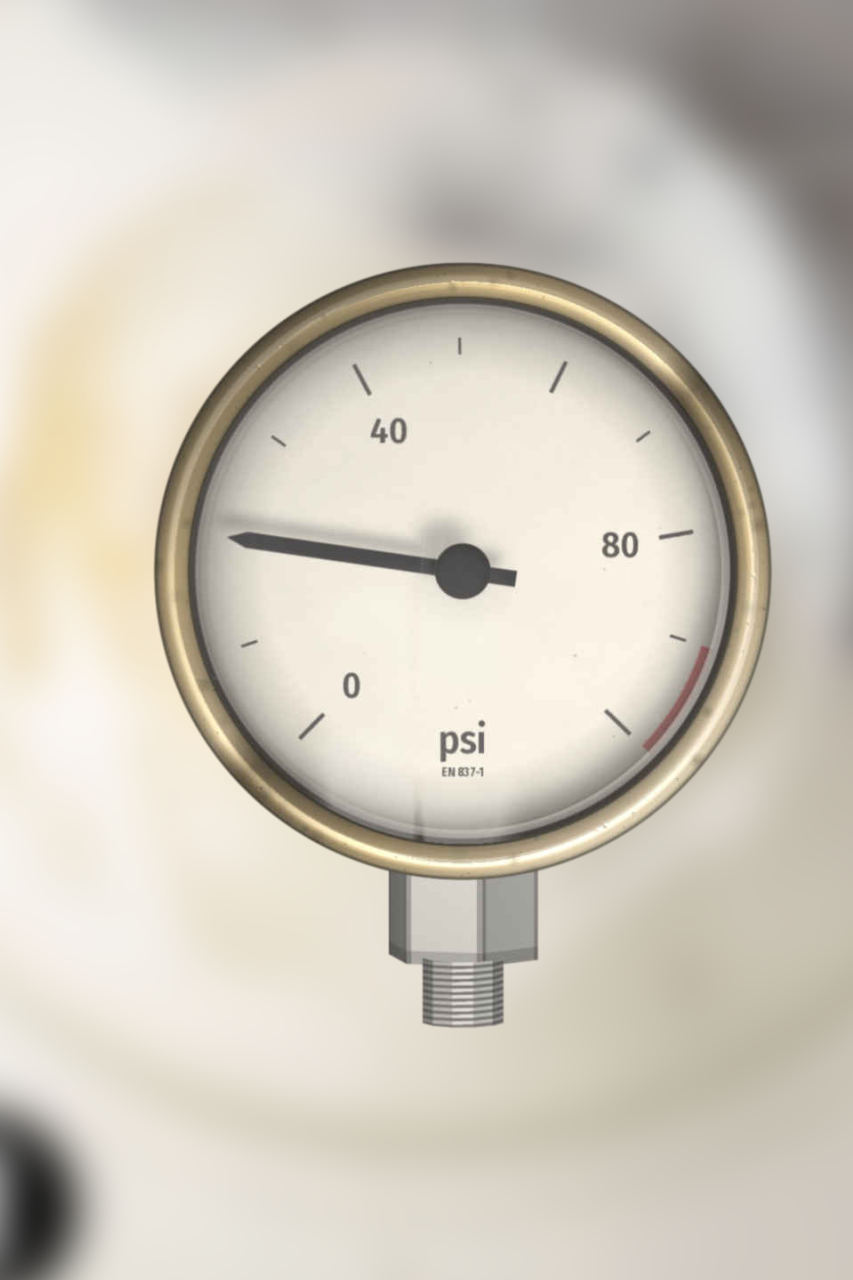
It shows 20; psi
